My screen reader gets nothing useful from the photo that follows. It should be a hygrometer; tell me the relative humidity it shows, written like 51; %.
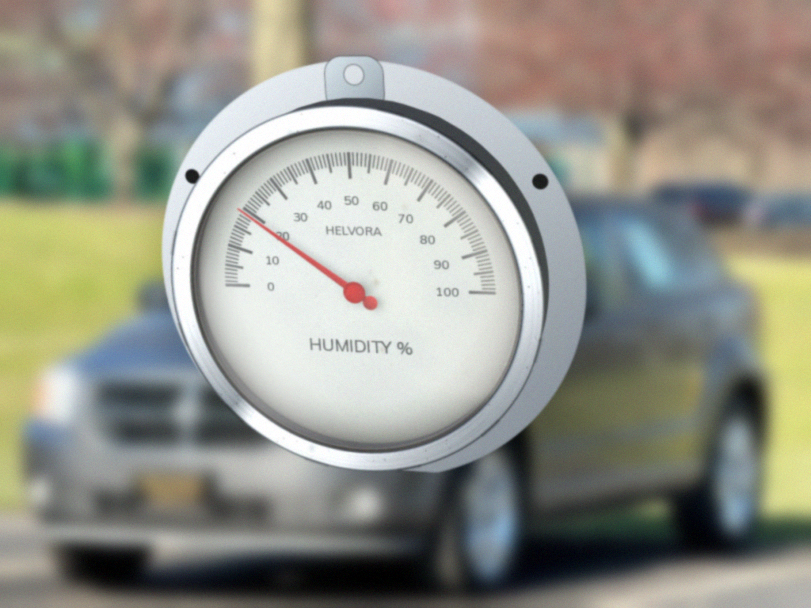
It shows 20; %
